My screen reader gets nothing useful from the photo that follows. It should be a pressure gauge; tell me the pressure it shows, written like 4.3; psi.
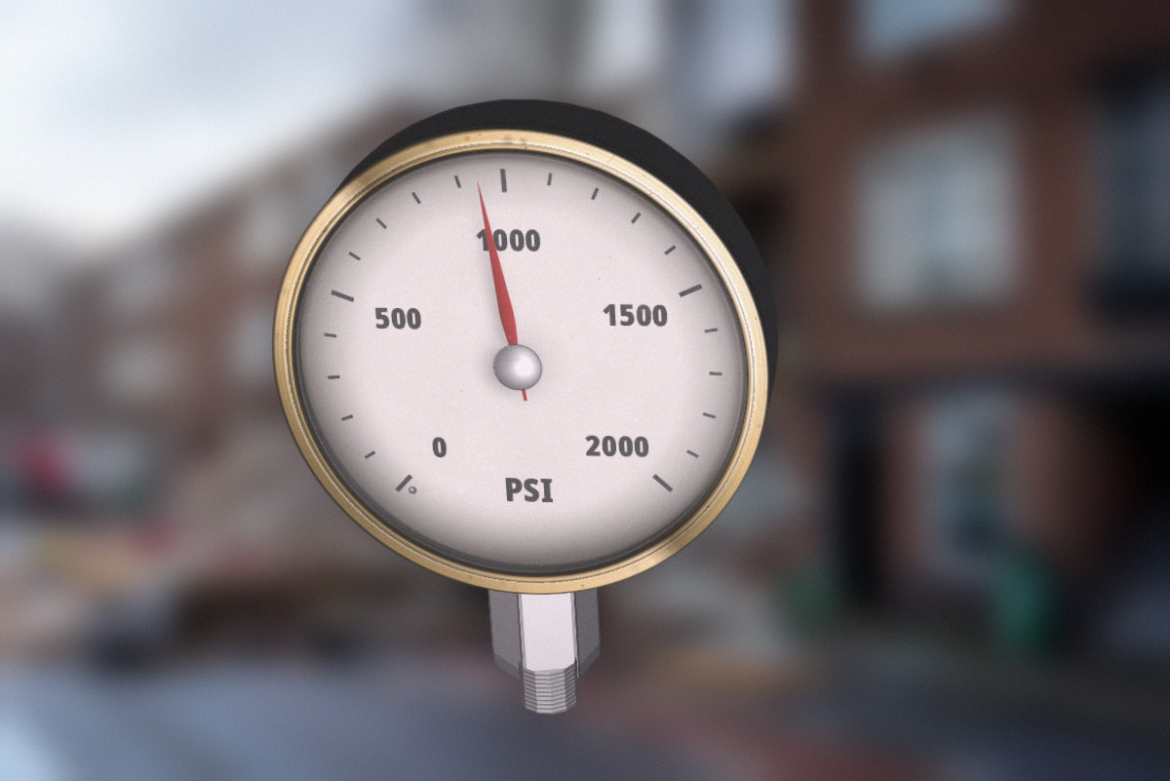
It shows 950; psi
